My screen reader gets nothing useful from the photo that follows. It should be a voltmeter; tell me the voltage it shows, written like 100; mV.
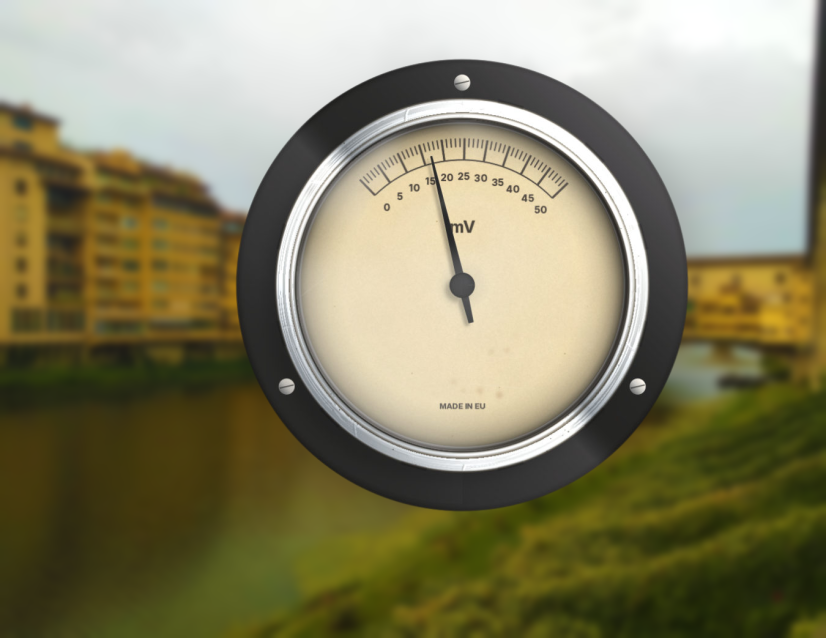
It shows 17; mV
